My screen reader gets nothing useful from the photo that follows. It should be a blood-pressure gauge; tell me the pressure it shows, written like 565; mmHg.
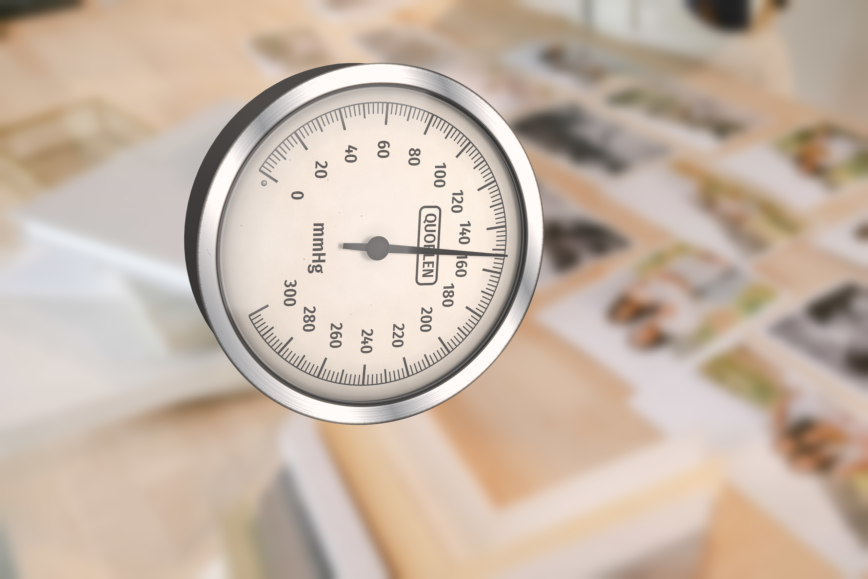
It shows 152; mmHg
